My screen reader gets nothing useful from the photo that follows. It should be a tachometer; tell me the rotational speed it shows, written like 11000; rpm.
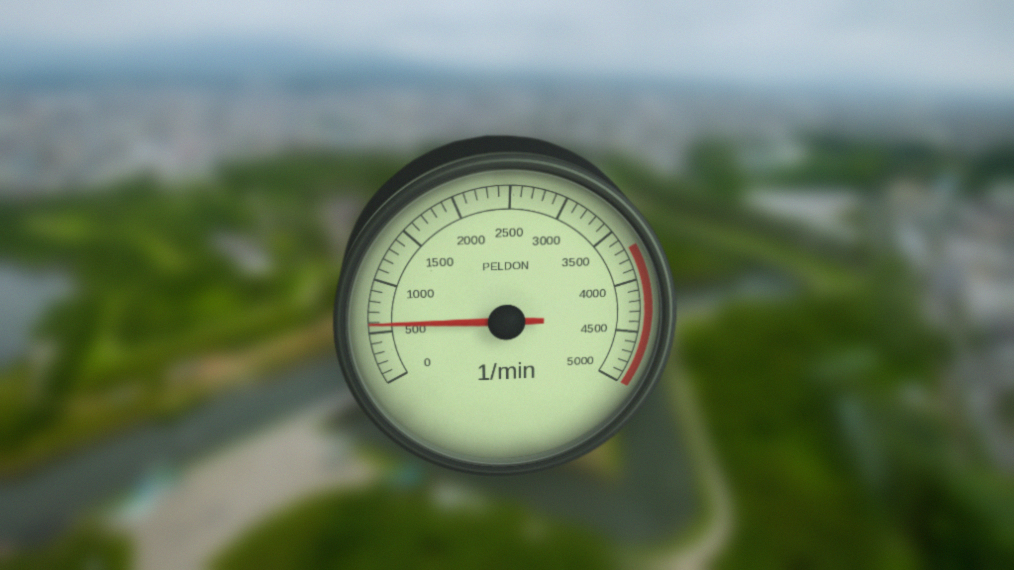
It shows 600; rpm
